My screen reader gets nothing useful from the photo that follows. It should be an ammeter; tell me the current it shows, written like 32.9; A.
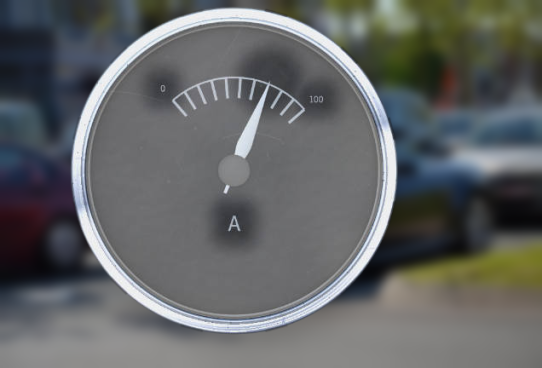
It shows 70; A
